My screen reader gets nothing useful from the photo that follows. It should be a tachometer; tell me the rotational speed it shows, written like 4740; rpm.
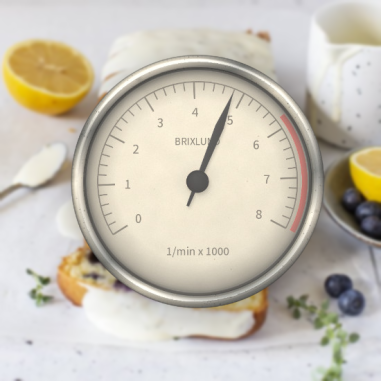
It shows 4800; rpm
